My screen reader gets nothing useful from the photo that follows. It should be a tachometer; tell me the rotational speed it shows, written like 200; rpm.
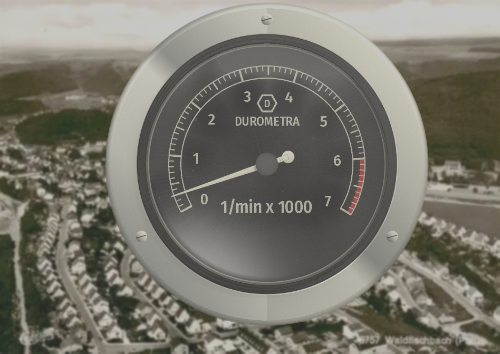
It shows 300; rpm
